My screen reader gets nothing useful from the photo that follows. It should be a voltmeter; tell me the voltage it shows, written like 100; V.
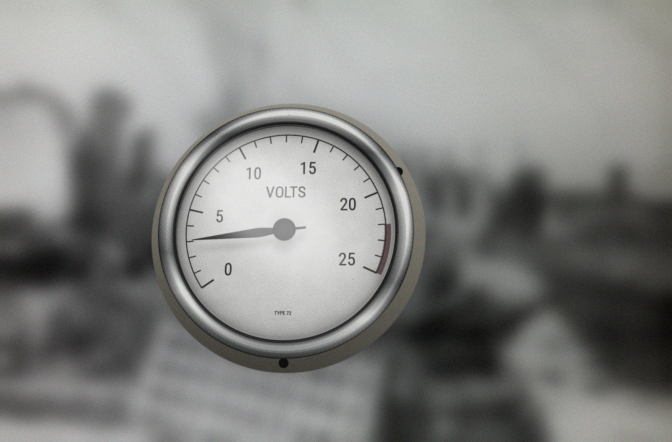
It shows 3; V
